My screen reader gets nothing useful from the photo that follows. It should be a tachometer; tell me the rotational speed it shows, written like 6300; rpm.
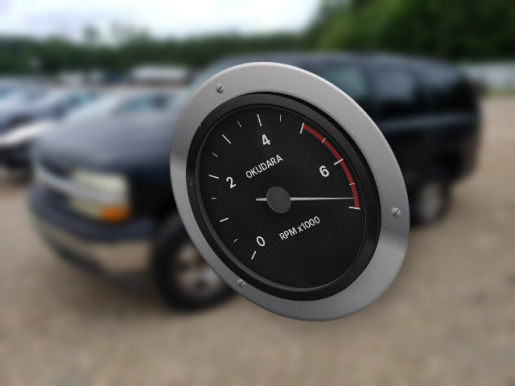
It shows 6750; rpm
